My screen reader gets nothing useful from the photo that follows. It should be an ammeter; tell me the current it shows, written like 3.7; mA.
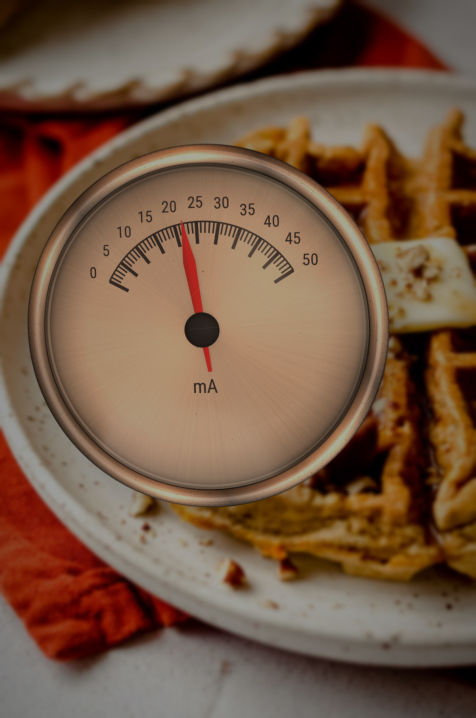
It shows 22; mA
